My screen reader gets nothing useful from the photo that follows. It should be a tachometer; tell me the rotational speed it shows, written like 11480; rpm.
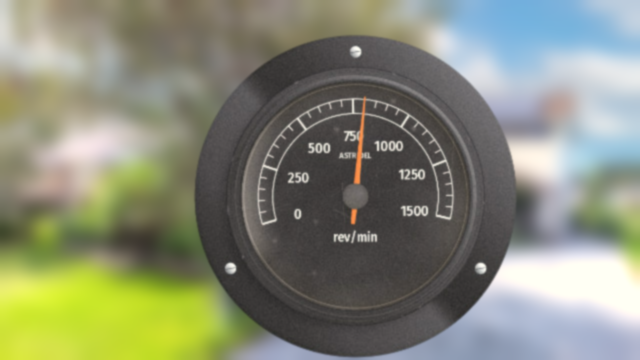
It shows 800; rpm
